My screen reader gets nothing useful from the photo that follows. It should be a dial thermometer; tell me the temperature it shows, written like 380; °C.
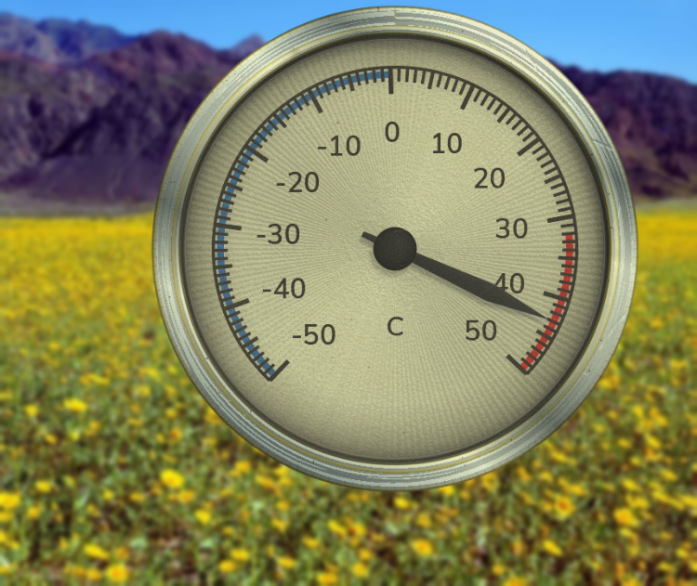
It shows 43; °C
